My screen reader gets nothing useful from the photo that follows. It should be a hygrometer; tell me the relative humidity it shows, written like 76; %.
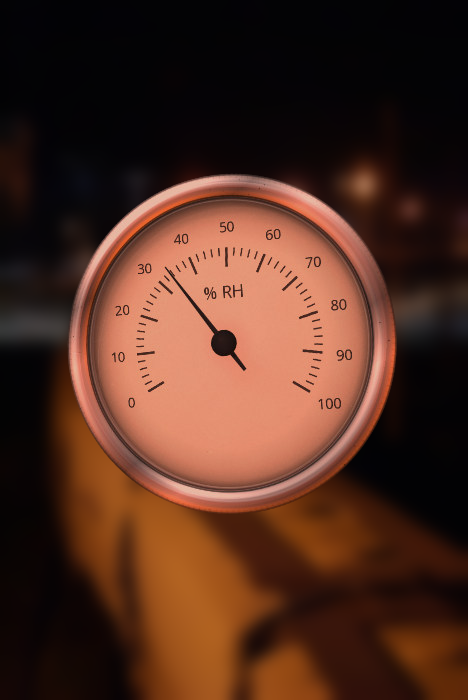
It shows 34; %
